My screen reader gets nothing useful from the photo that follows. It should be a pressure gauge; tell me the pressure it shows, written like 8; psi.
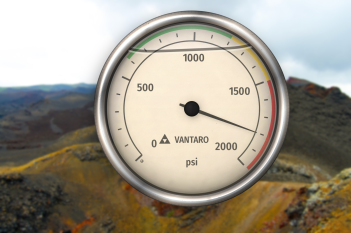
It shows 1800; psi
